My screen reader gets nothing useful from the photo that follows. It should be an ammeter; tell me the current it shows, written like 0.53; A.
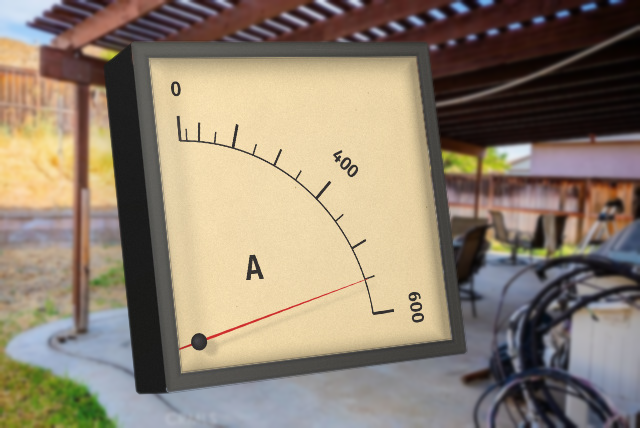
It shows 550; A
